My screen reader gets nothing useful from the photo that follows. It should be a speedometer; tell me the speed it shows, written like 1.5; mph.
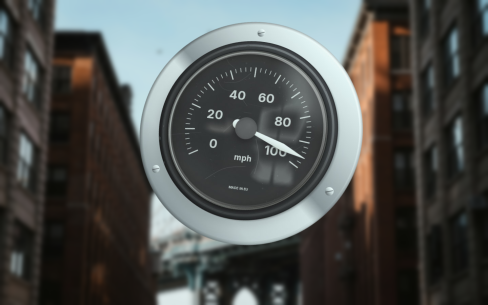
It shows 96; mph
